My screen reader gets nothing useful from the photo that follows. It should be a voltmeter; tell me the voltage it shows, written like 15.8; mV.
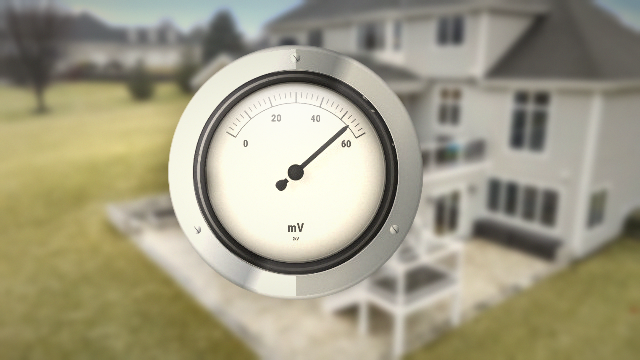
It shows 54; mV
